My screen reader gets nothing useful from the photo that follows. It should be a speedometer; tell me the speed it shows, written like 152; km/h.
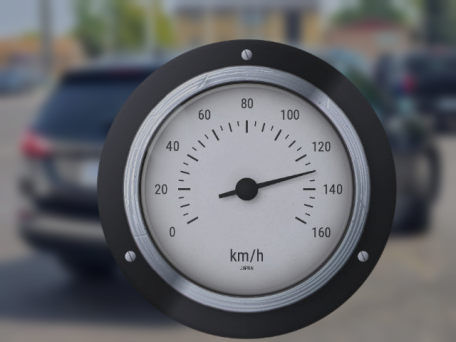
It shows 130; km/h
